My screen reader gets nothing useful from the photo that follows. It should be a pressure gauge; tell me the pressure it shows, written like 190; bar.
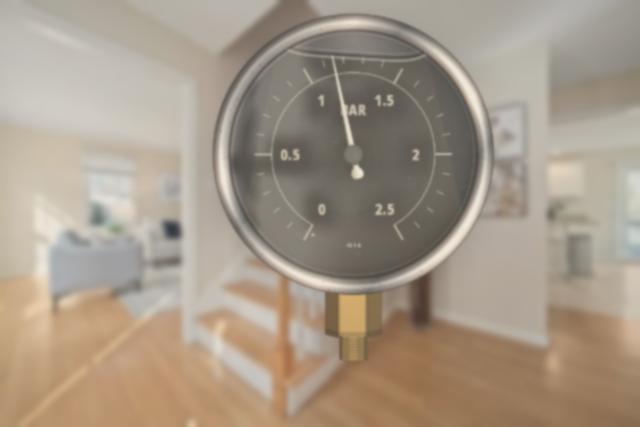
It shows 1.15; bar
